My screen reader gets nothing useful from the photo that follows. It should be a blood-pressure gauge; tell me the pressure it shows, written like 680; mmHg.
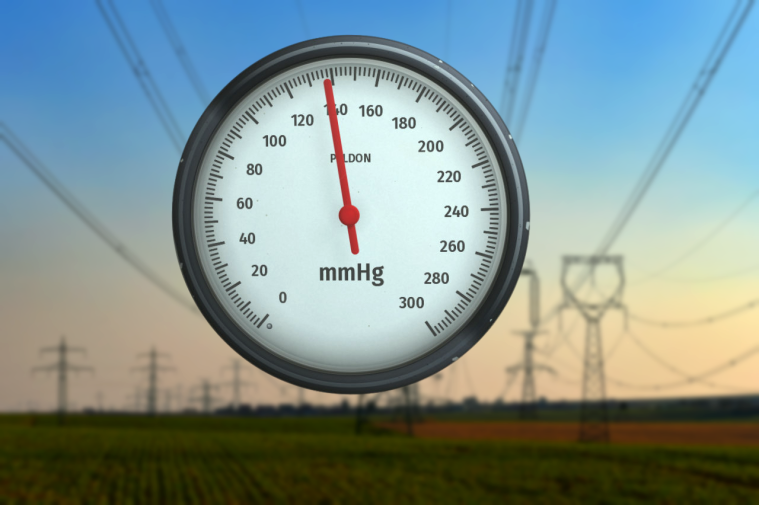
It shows 138; mmHg
